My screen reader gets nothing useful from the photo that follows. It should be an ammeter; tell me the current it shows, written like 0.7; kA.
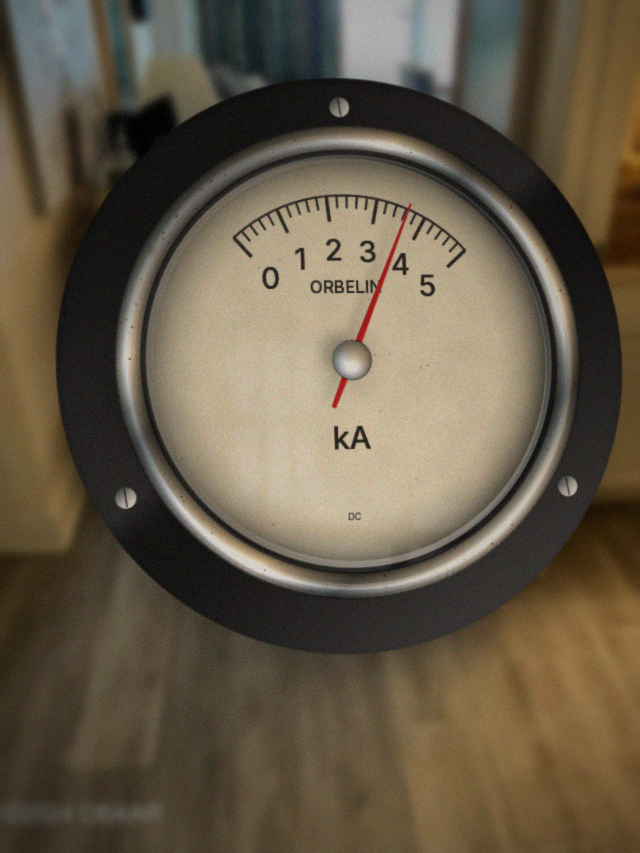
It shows 3.6; kA
